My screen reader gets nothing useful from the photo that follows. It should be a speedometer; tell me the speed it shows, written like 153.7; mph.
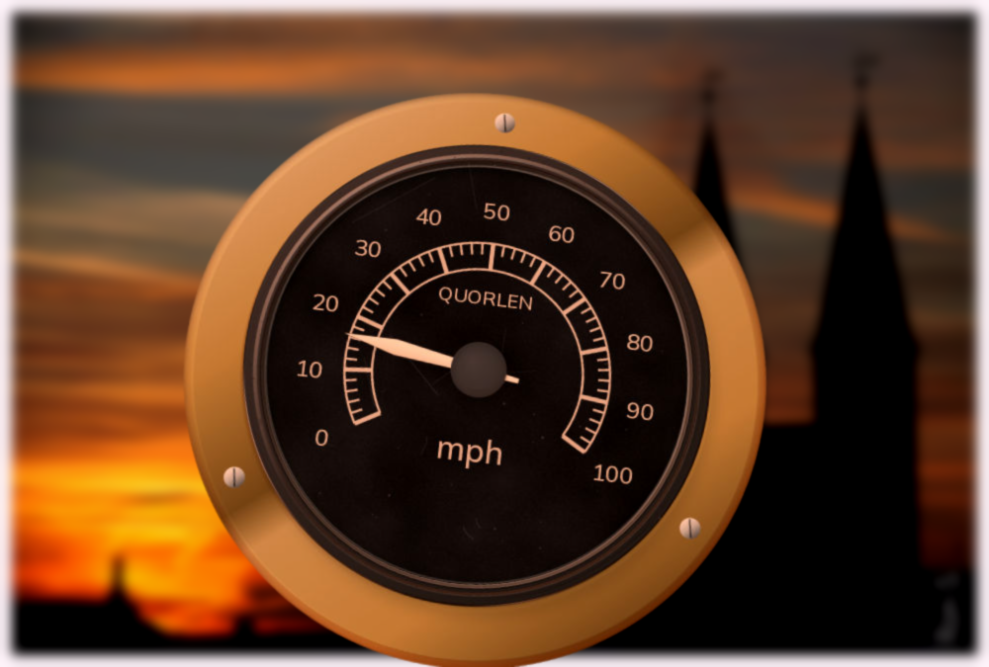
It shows 16; mph
